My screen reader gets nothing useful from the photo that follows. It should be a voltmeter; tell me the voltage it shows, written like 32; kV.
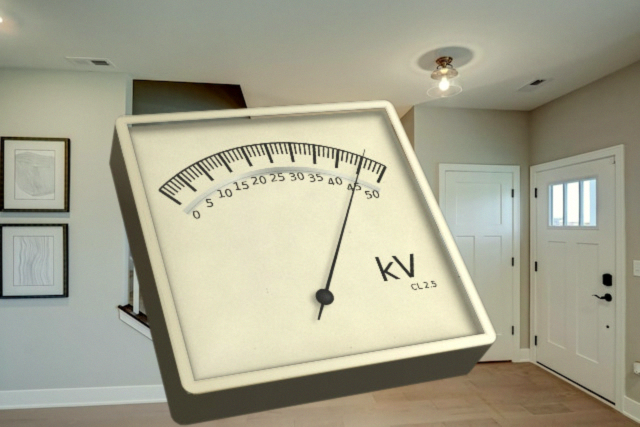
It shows 45; kV
